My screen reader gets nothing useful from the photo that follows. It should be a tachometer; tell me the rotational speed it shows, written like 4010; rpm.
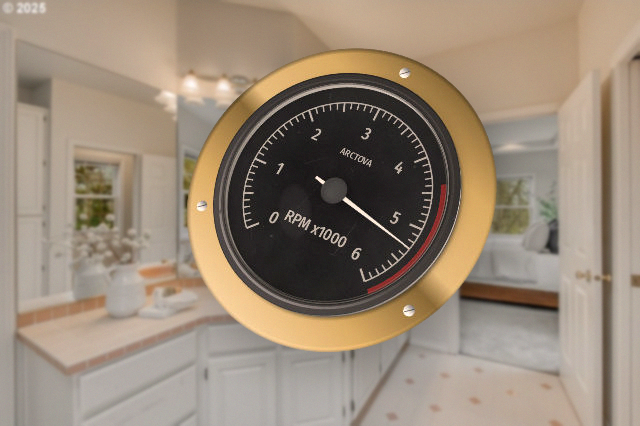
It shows 5300; rpm
